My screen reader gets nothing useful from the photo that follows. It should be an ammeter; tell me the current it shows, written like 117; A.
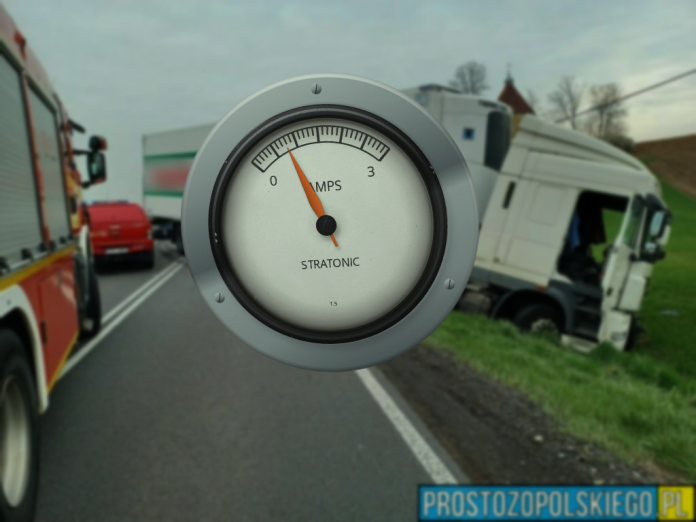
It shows 0.8; A
